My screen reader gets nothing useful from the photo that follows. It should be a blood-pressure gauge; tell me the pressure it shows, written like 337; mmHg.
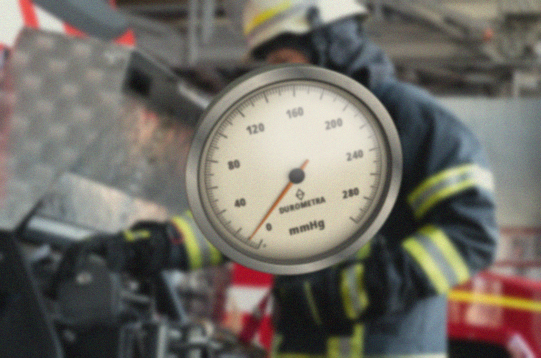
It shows 10; mmHg
